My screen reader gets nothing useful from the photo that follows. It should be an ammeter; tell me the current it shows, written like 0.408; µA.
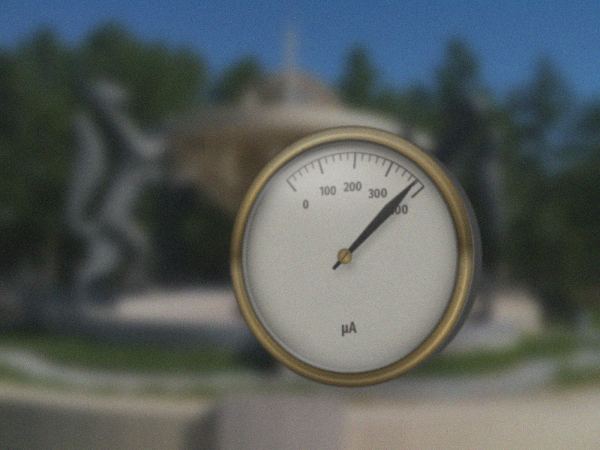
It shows 380; µA
